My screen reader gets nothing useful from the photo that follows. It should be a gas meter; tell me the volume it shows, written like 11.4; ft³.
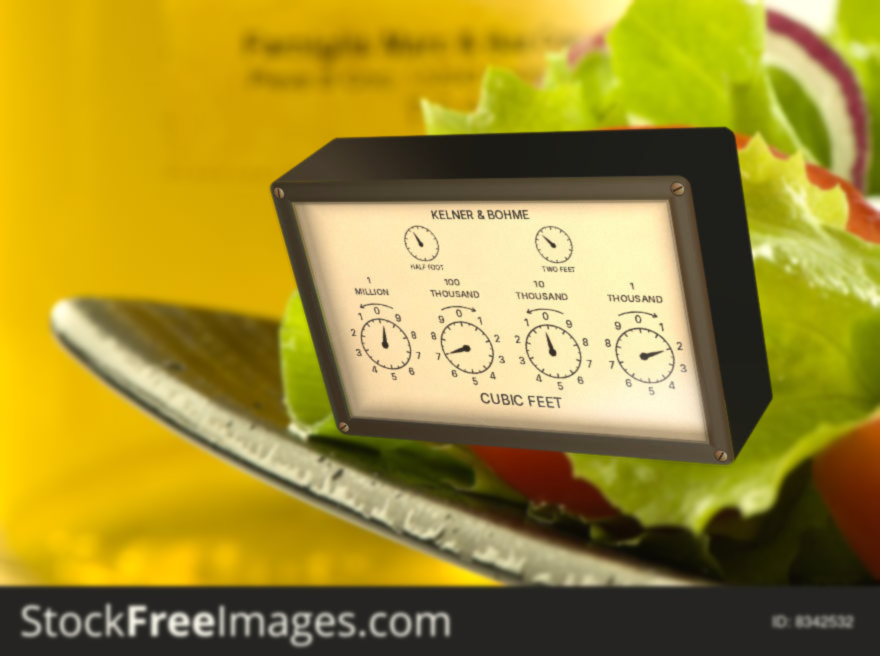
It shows 970200; ft³
